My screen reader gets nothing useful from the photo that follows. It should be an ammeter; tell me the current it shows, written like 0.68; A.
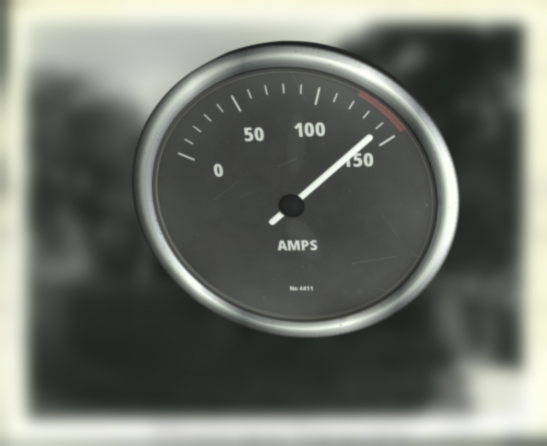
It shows 140; A
